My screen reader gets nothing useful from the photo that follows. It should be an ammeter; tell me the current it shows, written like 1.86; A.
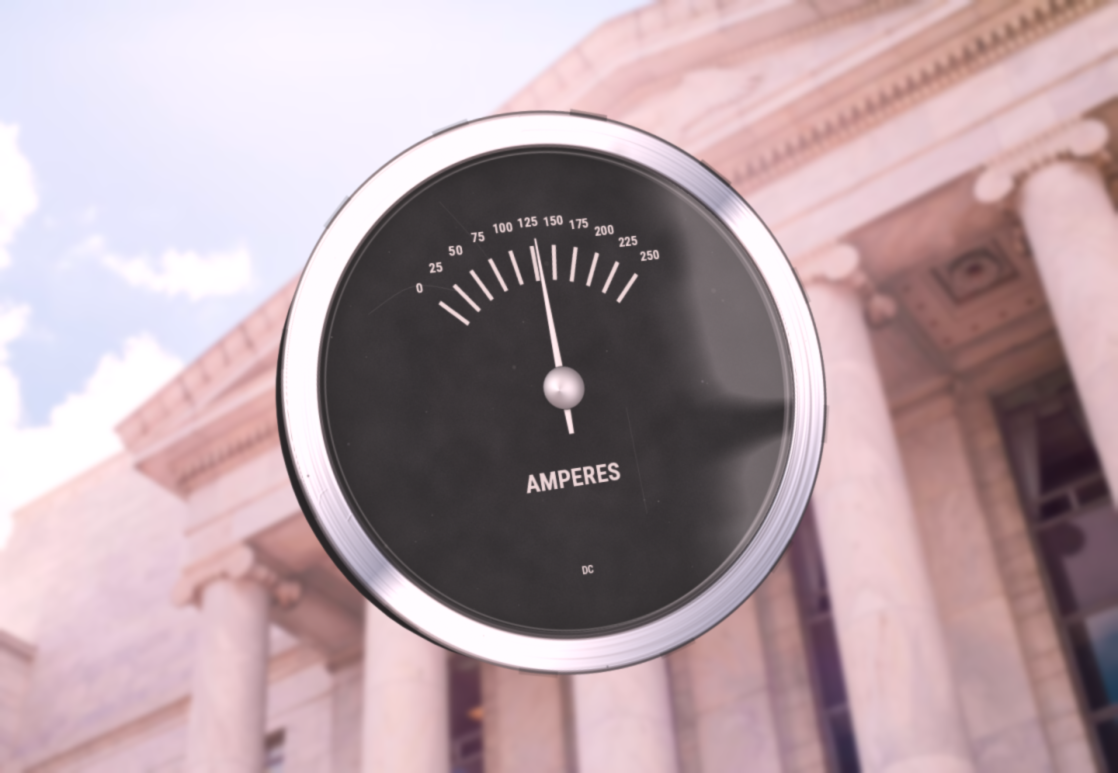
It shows 125; A
